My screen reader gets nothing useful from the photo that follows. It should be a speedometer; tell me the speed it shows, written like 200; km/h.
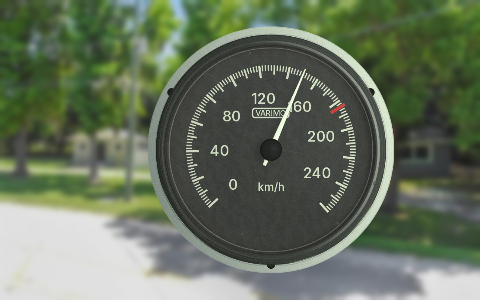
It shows 150; km/h
